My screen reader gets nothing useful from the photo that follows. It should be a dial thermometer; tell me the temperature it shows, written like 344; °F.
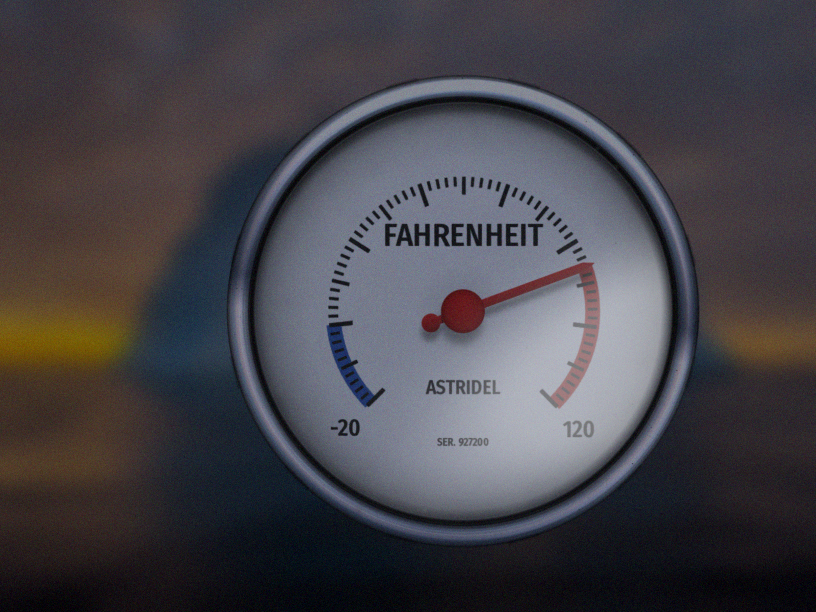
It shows 86; °F
